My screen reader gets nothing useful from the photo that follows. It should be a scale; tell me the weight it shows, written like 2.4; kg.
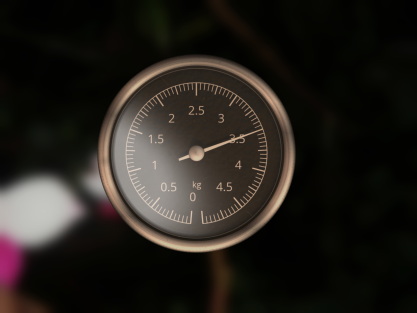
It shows 3.5; kg
